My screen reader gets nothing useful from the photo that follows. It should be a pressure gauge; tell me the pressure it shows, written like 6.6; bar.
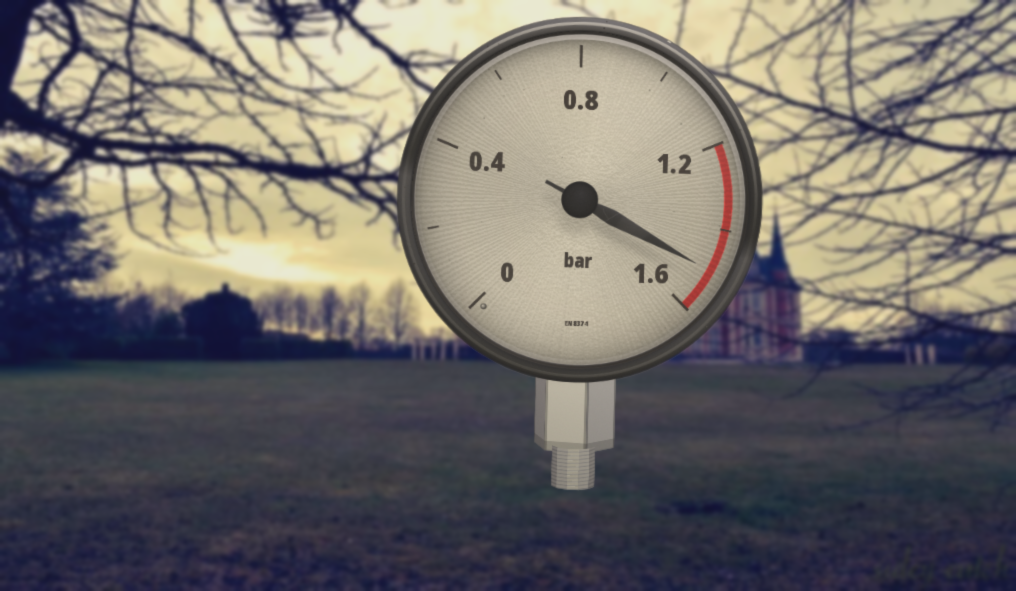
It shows 1.5; bar
